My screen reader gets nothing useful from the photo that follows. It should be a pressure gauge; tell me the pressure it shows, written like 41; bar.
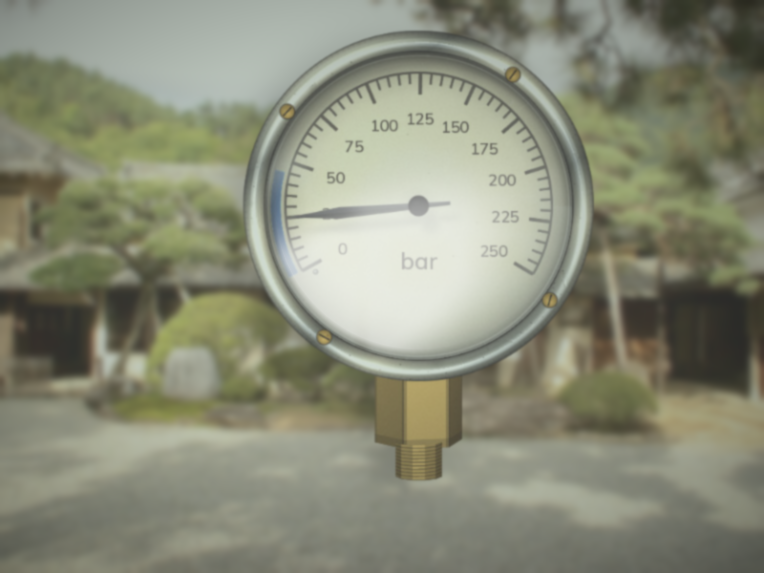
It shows 25; bar
